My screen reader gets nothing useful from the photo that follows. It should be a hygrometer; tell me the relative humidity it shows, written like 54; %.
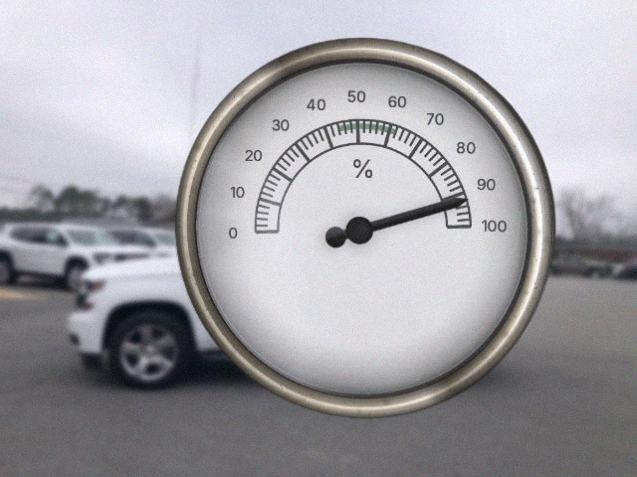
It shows 92; %
